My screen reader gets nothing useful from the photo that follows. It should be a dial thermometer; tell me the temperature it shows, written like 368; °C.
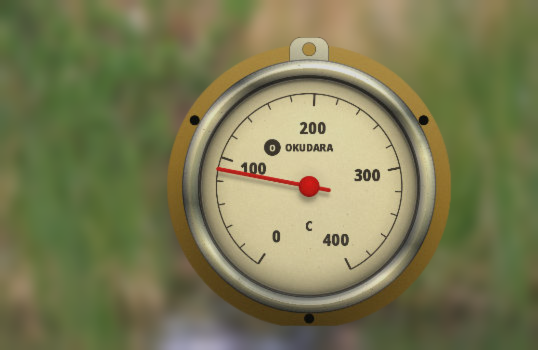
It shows 90; °C
